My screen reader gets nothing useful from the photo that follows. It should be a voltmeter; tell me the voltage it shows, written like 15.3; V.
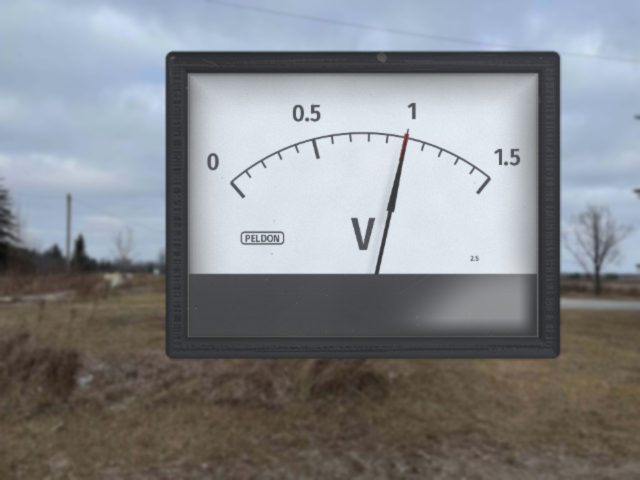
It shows 1; V
